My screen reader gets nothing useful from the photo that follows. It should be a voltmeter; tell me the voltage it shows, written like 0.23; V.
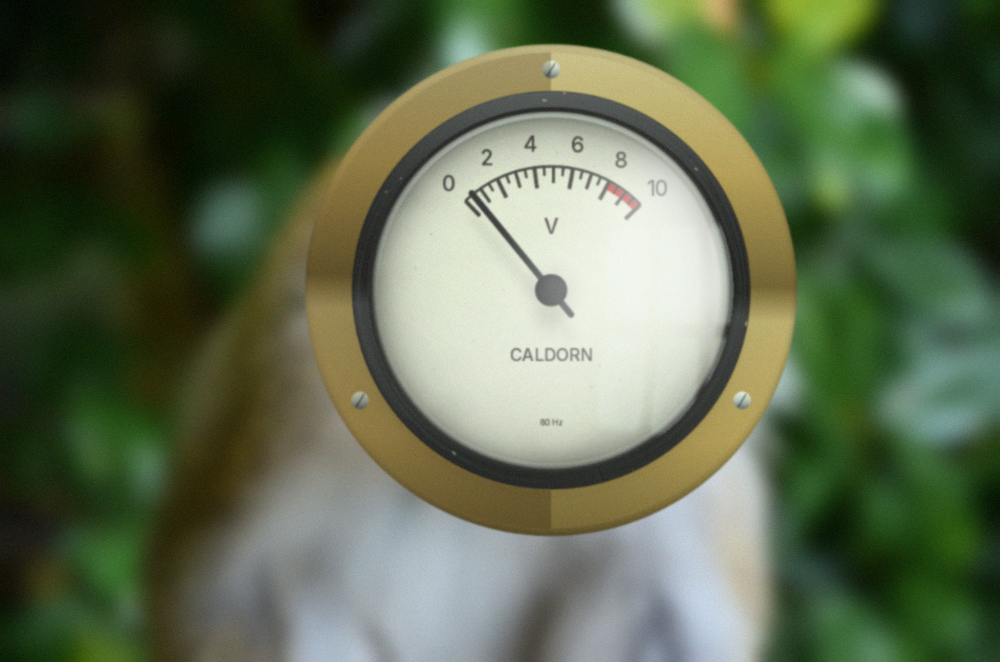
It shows 0.5; V
